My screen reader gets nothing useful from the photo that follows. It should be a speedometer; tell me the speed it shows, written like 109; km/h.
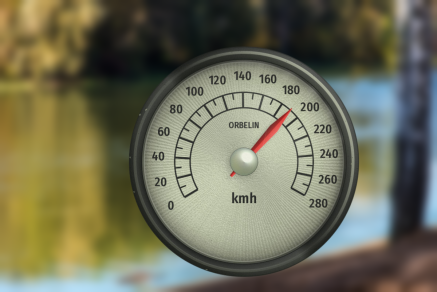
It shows 190; km/h
